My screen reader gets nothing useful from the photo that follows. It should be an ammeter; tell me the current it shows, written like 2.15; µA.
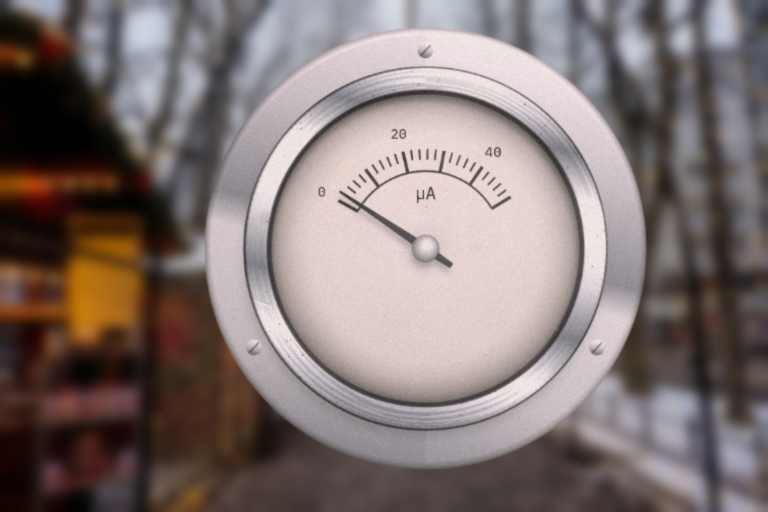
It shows 2; µA
